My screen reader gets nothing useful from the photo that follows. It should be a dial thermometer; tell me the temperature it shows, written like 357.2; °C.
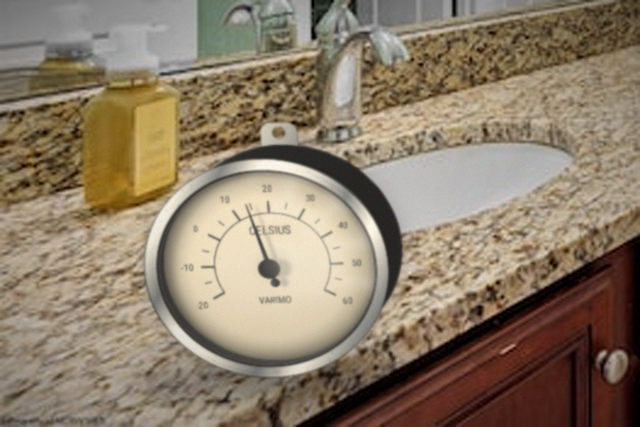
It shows 15; °C
